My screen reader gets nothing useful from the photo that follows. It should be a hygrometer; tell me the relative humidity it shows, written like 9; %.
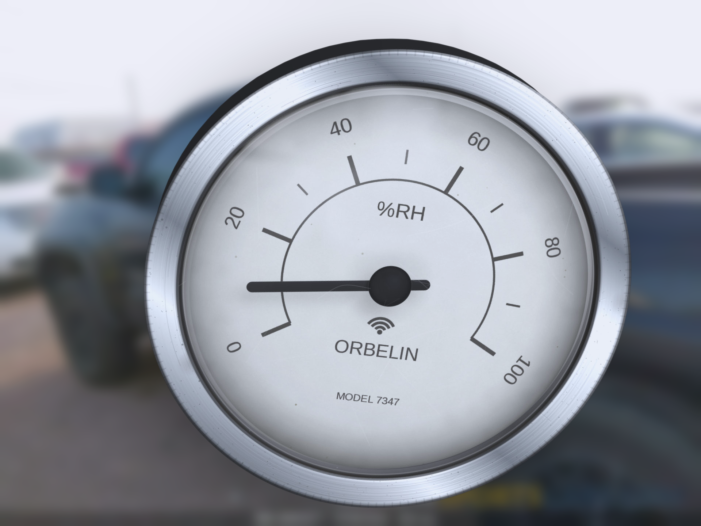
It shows 10; %
